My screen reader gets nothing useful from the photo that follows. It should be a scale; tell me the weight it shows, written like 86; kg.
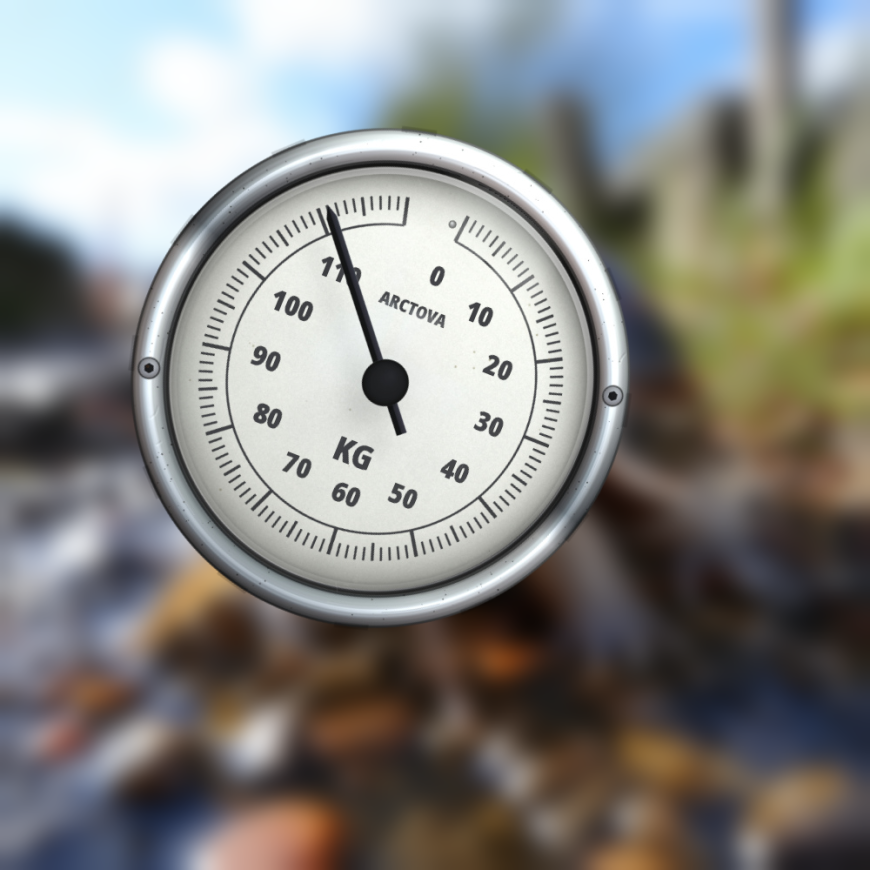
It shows 111; kg
